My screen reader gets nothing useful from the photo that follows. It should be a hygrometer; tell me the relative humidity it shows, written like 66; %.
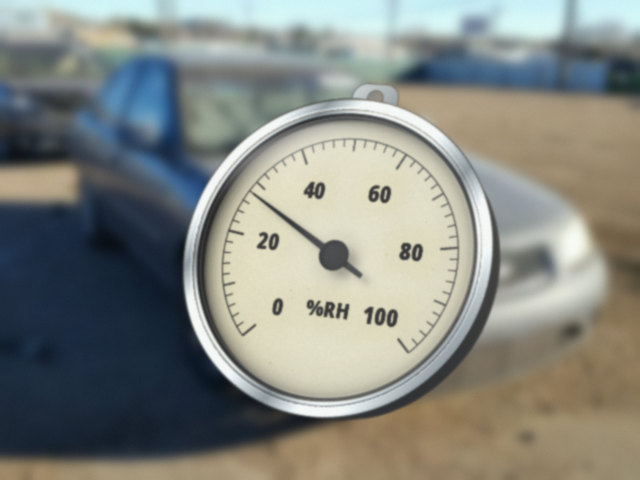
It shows 28; %
